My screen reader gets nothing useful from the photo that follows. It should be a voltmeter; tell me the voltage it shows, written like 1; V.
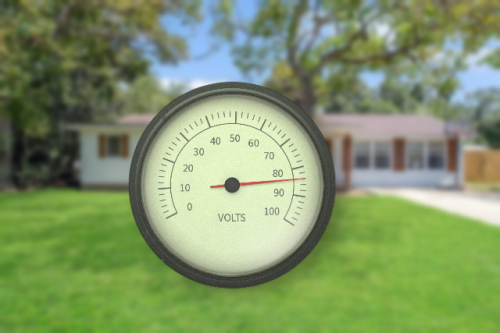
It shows 84; V
